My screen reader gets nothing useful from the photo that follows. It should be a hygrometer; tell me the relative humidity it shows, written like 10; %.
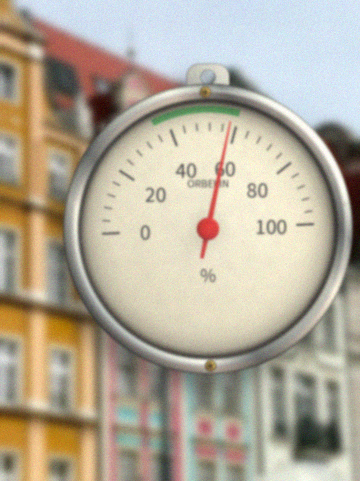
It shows 58; %
